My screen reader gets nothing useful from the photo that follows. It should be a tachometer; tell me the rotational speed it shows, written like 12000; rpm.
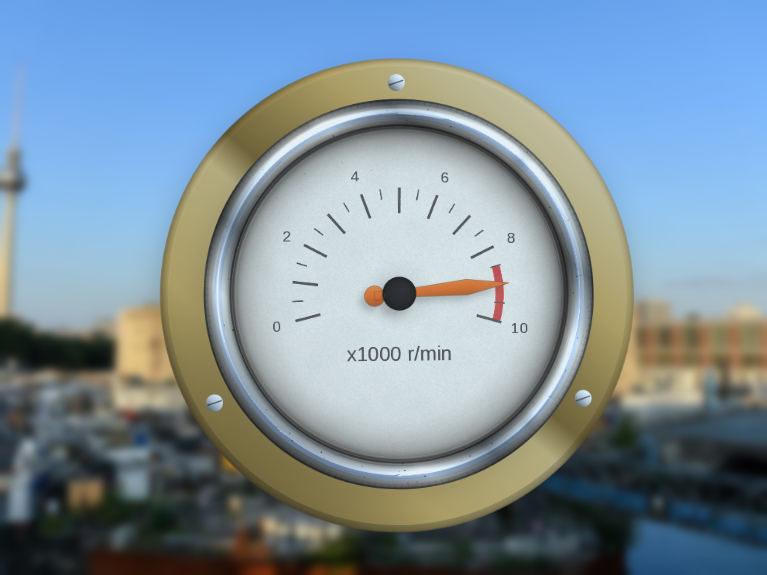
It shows 9000; rpm
